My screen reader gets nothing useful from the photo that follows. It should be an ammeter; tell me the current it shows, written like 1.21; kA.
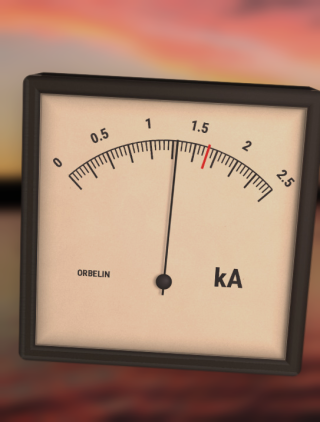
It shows 1.3; kA
